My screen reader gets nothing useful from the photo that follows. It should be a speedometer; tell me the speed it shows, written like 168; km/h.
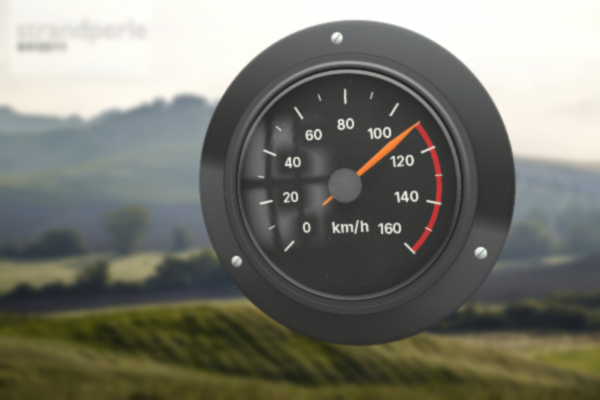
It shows 110; km/h
